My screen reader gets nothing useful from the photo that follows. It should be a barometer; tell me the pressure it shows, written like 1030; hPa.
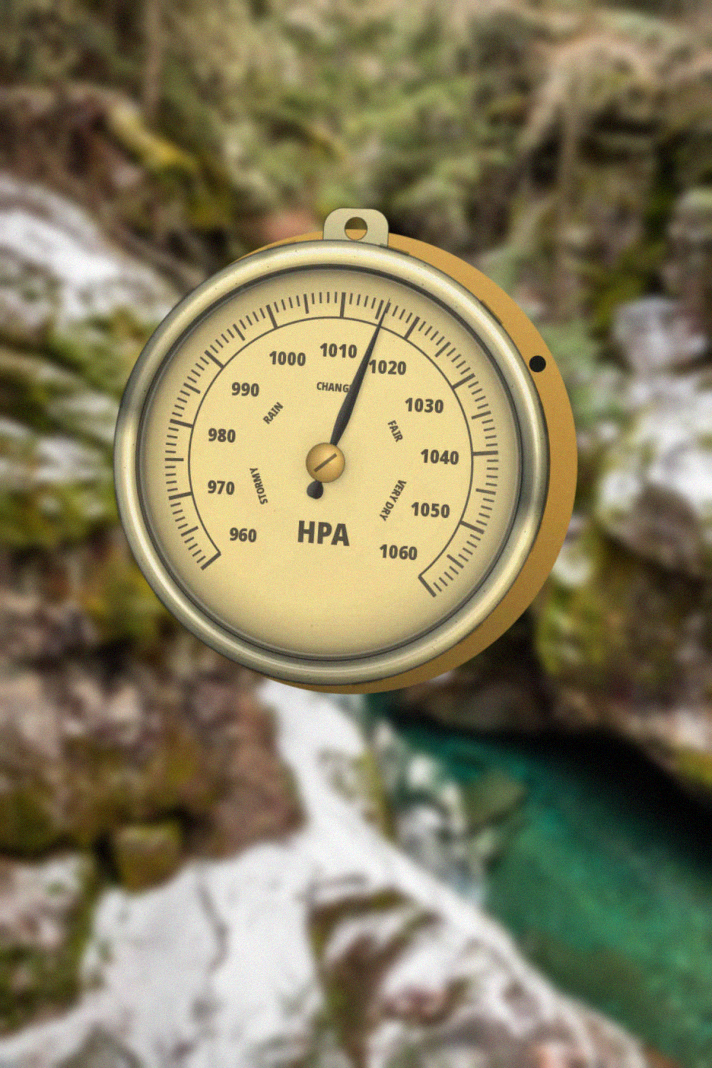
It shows 1016; hPa
